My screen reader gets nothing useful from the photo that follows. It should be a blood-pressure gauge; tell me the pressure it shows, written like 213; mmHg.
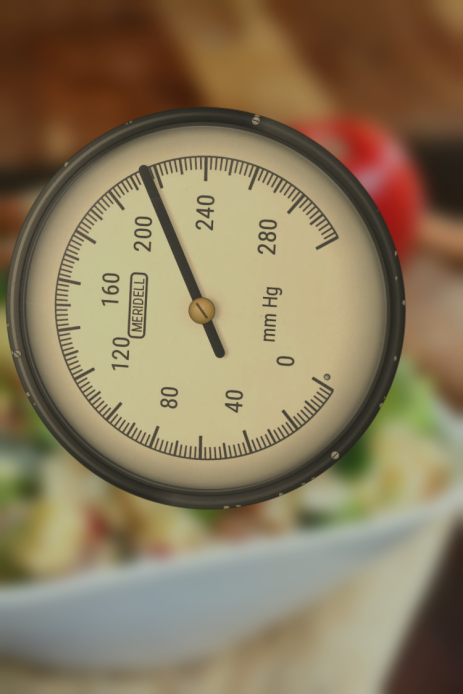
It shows 216; mmHg
